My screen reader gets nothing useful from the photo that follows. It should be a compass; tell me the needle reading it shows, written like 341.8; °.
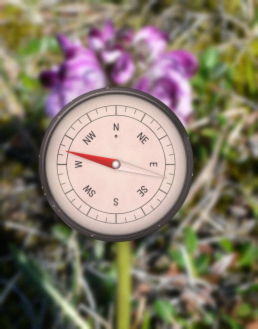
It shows 285; °
